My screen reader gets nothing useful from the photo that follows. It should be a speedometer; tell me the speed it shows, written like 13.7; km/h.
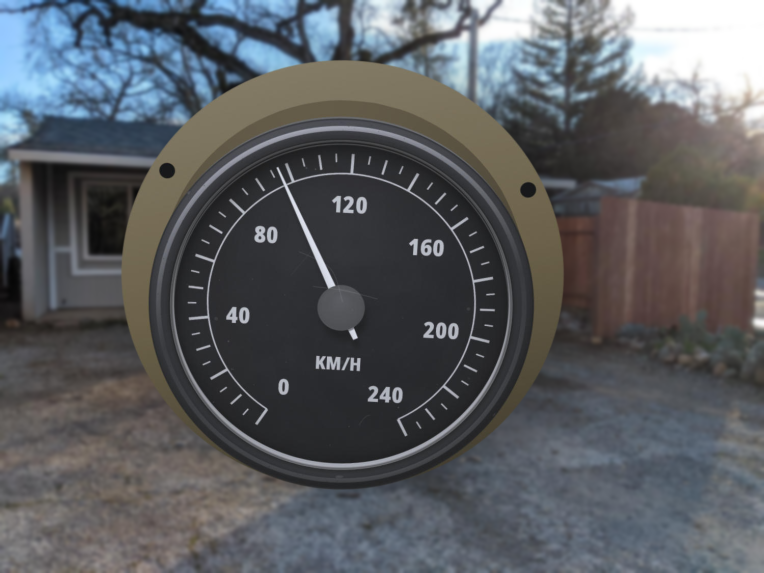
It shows 97.5; km/h
